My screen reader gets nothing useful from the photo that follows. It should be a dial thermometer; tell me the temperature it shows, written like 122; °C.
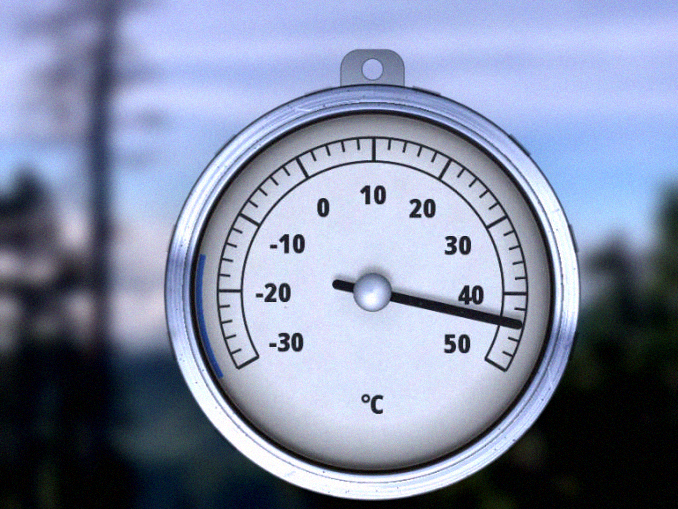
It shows 44; °C
